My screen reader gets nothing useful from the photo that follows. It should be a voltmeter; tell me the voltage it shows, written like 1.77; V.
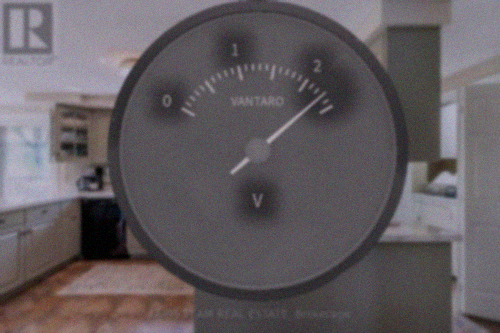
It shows 2.3; V
